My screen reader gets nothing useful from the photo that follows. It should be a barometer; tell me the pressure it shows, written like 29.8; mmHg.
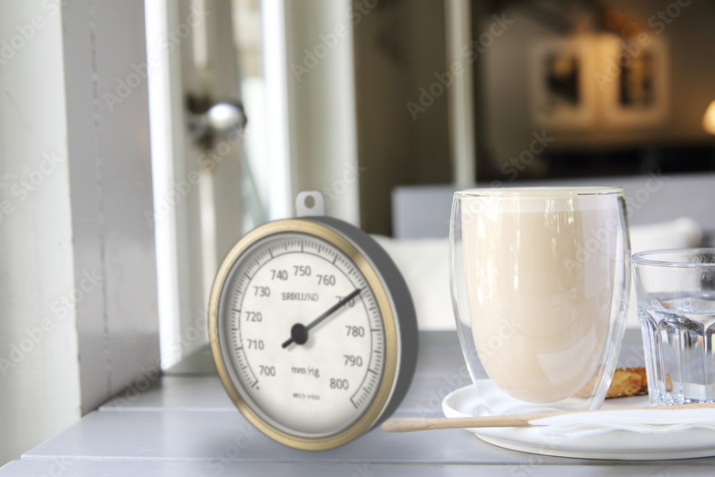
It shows 770; mmHg
